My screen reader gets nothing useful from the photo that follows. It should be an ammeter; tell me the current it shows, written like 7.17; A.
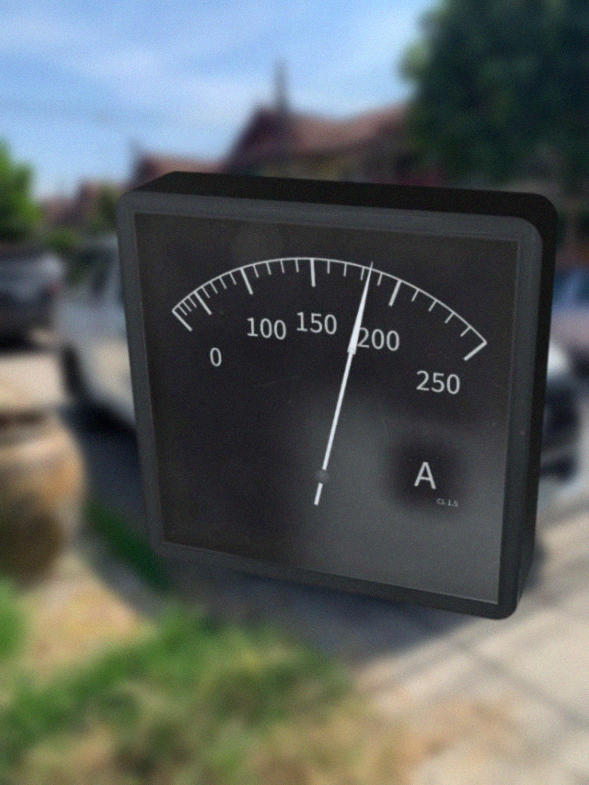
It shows 185; A
